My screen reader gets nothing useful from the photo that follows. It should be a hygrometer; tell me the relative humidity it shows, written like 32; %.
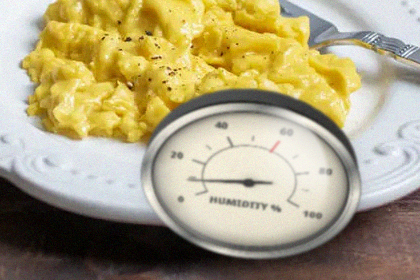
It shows 10; %
